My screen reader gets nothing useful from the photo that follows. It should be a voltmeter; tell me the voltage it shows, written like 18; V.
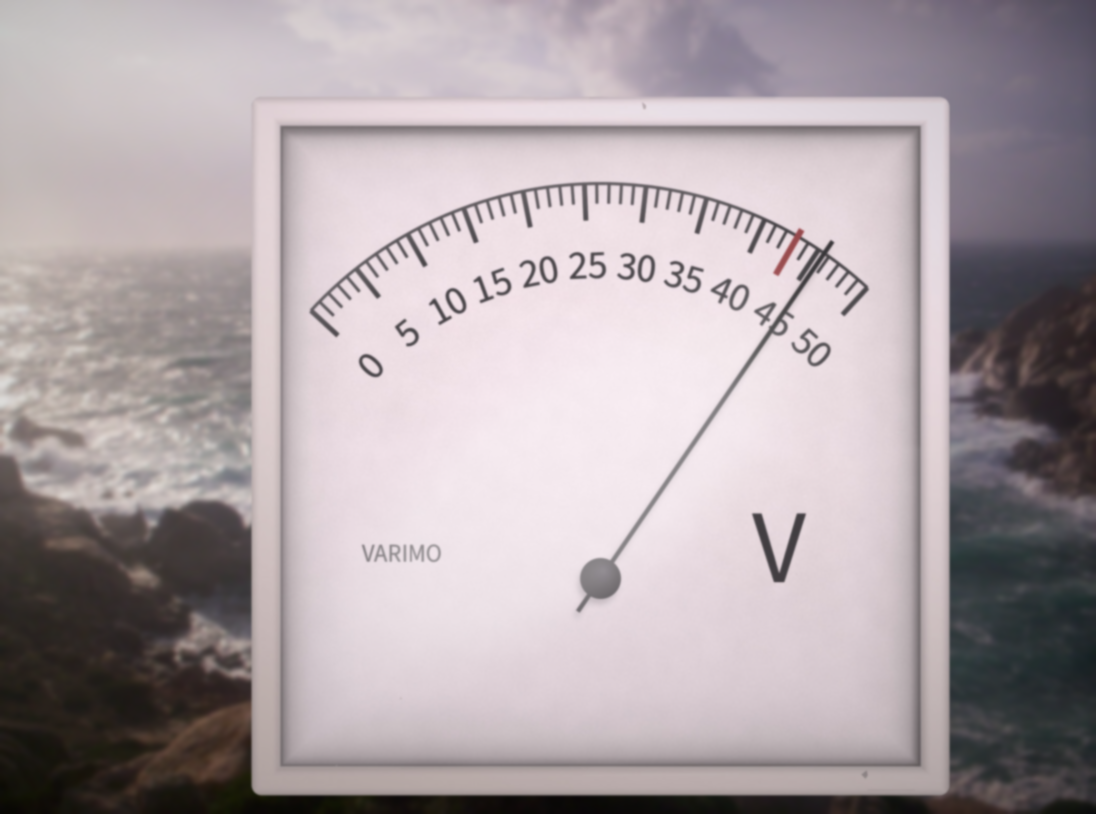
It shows 45.5; V
